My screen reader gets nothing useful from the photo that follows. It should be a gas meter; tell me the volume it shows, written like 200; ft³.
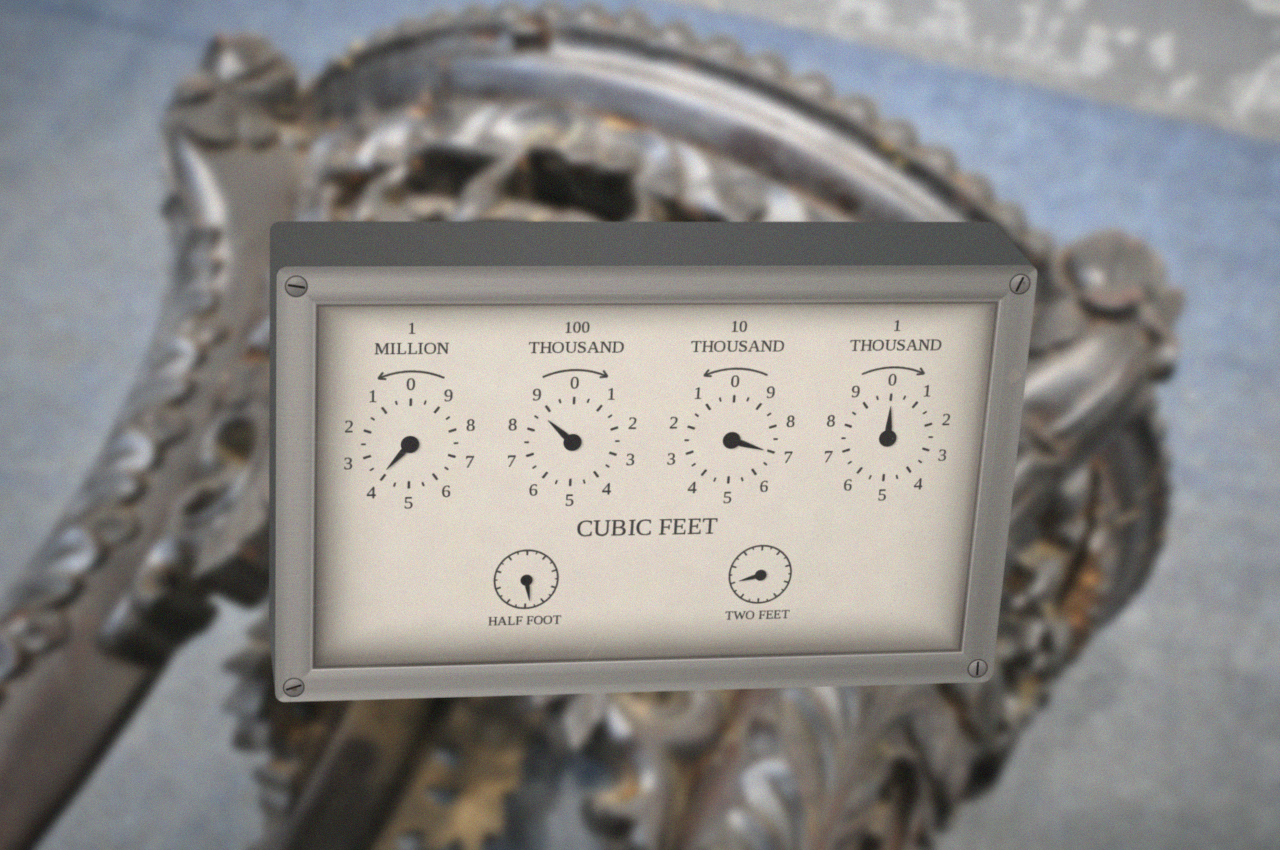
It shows 387000; ft³
